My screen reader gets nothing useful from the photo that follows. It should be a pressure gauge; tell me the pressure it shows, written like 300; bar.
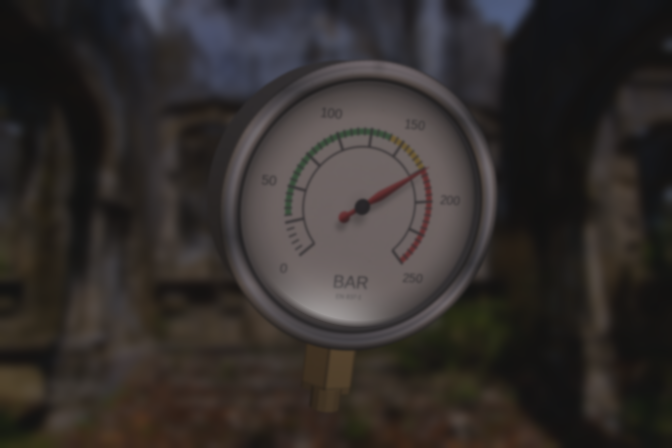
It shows 175; bar
